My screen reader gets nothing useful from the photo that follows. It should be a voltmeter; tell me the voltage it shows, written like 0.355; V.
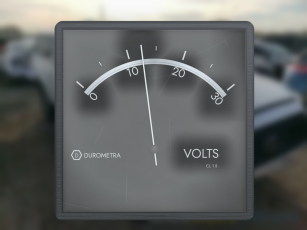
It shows 12.5; V
